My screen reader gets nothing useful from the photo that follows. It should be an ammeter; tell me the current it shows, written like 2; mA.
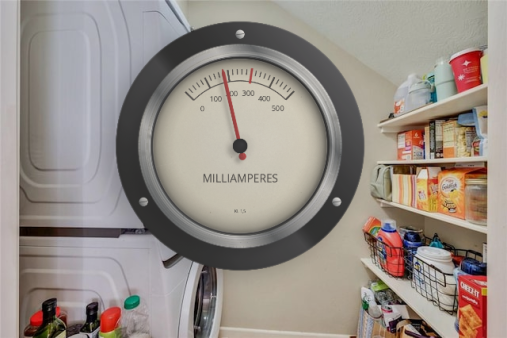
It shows 180; mA
